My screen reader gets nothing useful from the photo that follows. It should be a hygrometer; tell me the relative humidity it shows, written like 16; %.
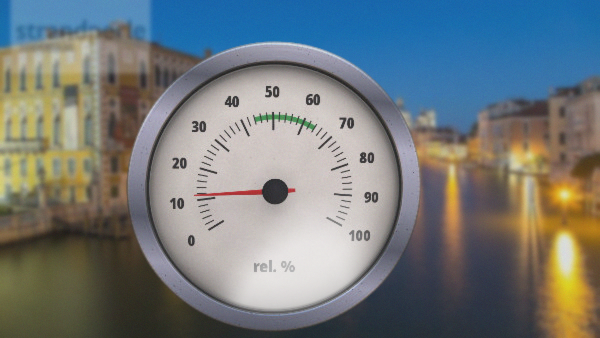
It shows 12; %
